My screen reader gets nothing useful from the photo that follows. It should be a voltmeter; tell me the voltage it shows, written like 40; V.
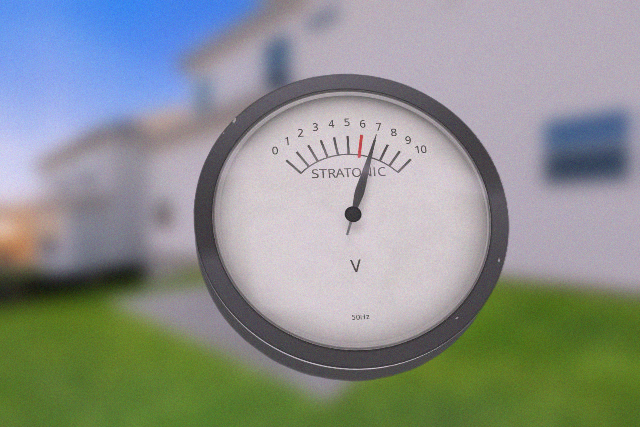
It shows 7; V
